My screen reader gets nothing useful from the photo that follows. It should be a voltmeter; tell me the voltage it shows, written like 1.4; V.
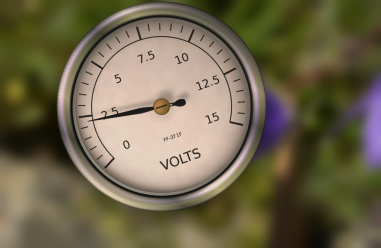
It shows 2.25; V
